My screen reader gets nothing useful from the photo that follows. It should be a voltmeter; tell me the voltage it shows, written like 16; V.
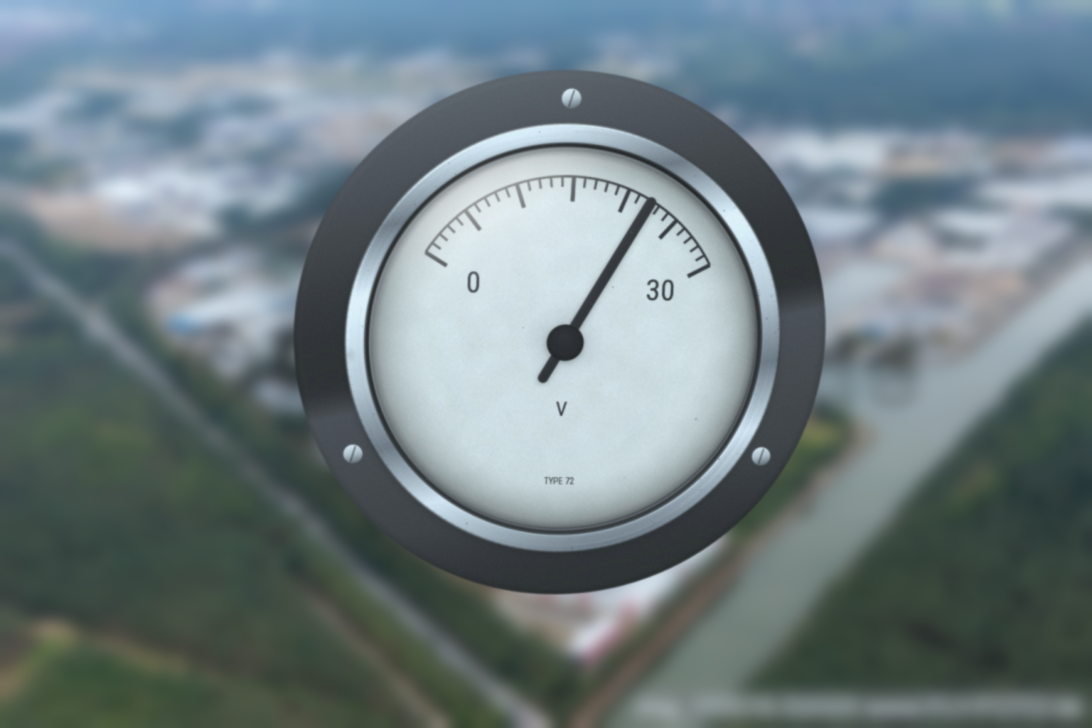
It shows 22; V
